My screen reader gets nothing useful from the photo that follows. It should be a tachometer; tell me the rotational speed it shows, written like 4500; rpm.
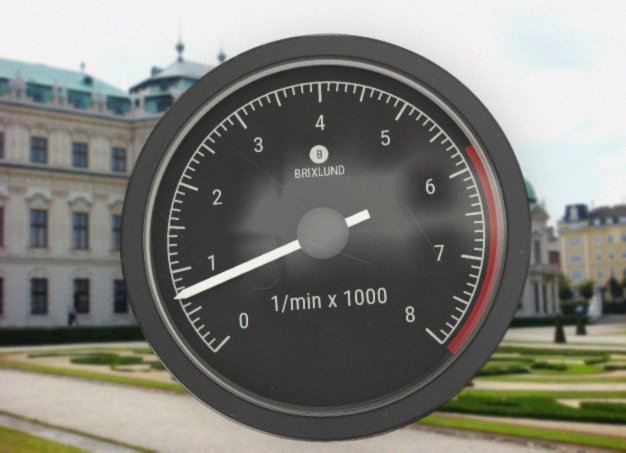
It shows 700; rpm
